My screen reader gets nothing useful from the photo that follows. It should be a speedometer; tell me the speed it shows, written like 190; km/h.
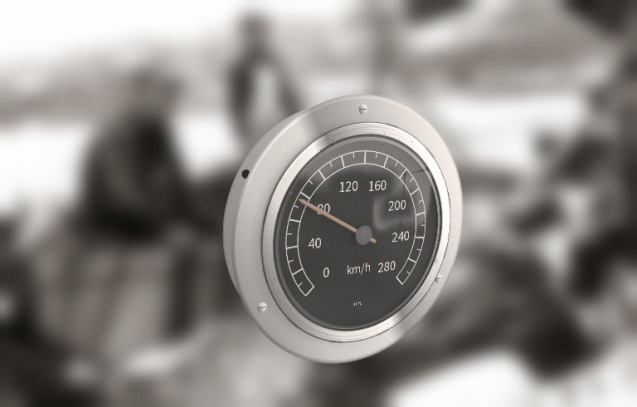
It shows 75; km/h
